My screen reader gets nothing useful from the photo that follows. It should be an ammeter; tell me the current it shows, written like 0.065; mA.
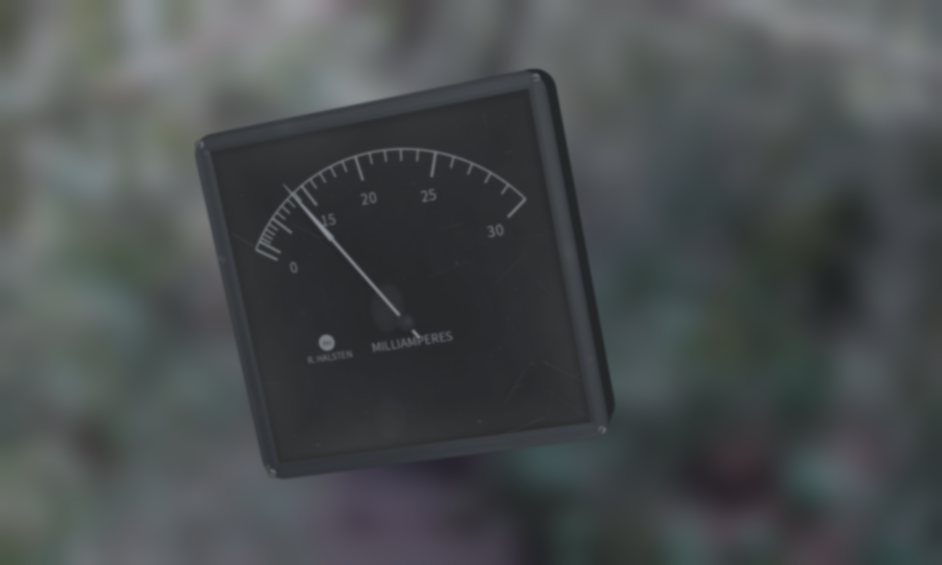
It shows 14; mA
